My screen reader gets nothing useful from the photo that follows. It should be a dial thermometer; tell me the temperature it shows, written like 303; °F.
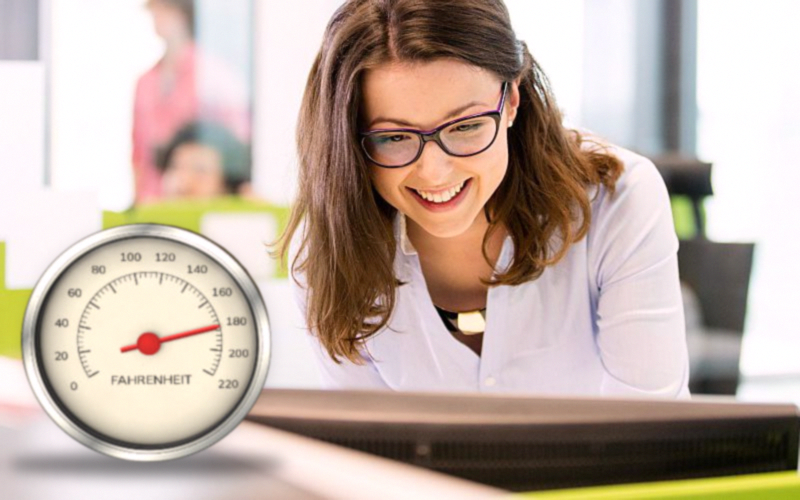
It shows 180; °F
